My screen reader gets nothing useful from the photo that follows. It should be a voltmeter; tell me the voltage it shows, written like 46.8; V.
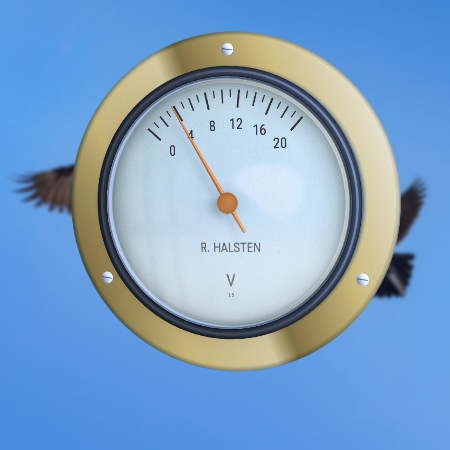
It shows 4; V
